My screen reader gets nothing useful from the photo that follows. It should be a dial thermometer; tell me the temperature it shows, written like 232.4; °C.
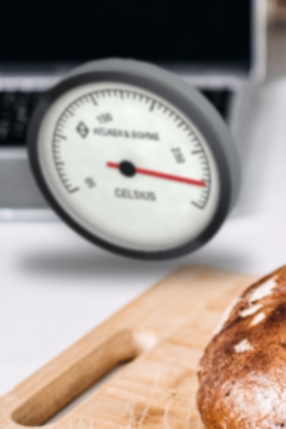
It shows 275; °C
